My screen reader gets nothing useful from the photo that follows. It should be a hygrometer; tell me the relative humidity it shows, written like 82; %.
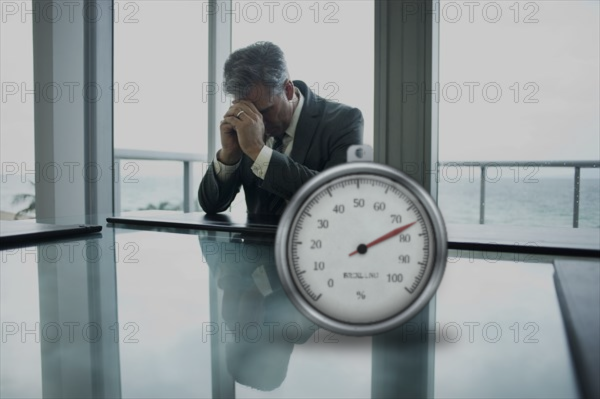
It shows 75; %
